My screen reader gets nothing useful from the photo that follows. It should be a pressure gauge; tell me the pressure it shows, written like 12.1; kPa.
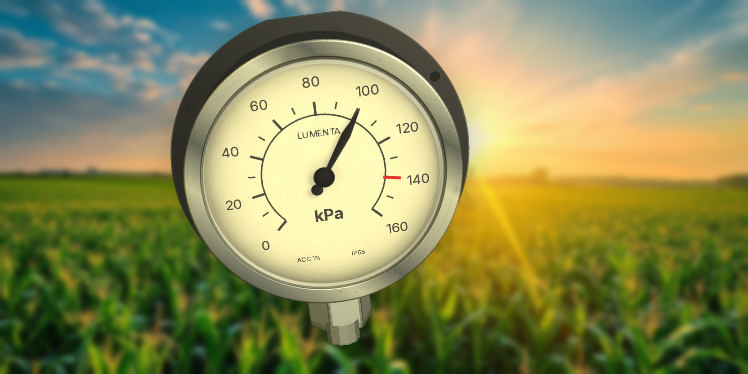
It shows 100; kPa
